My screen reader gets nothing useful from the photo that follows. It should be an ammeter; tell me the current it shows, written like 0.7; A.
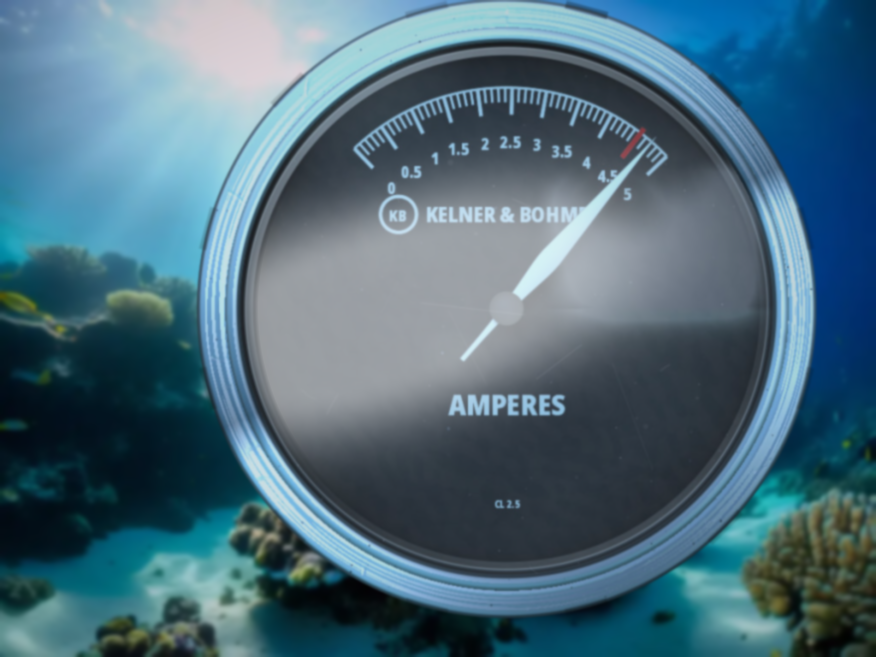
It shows 4.7; A
